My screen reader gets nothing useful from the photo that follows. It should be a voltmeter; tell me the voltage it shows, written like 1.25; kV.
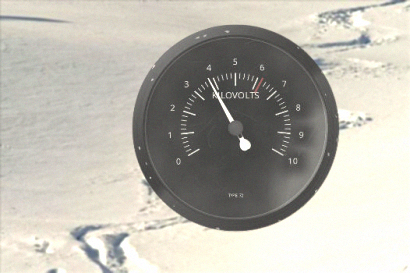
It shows 3.8; kV
